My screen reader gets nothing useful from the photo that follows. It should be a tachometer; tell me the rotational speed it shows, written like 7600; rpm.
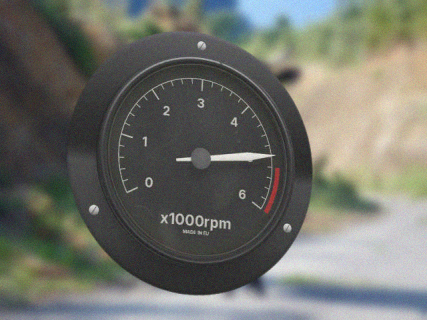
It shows 5000; rpm
